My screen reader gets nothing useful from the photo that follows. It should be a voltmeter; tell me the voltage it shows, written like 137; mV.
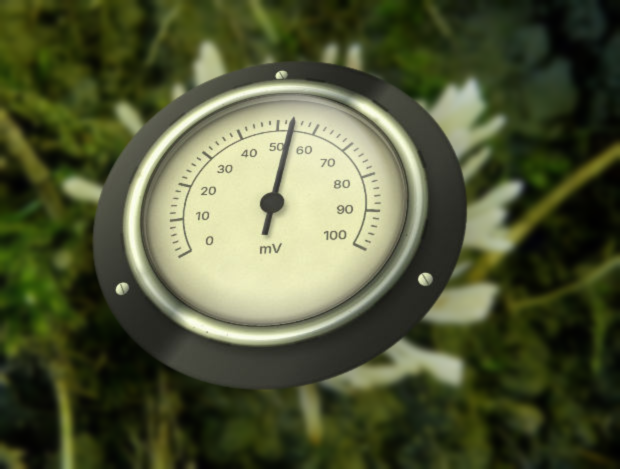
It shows 54; mV
